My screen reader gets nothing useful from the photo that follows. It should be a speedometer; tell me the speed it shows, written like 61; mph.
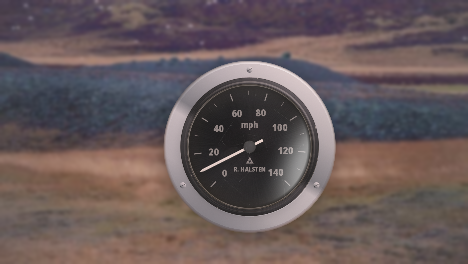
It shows 10; mph
